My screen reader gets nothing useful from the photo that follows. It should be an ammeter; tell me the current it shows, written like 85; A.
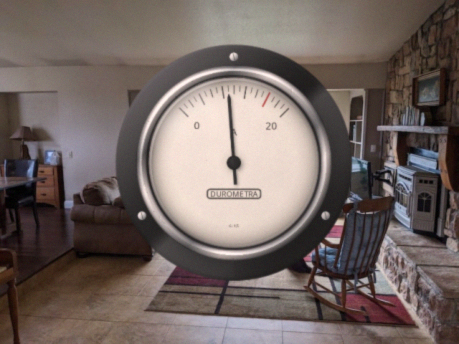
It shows 9; A
